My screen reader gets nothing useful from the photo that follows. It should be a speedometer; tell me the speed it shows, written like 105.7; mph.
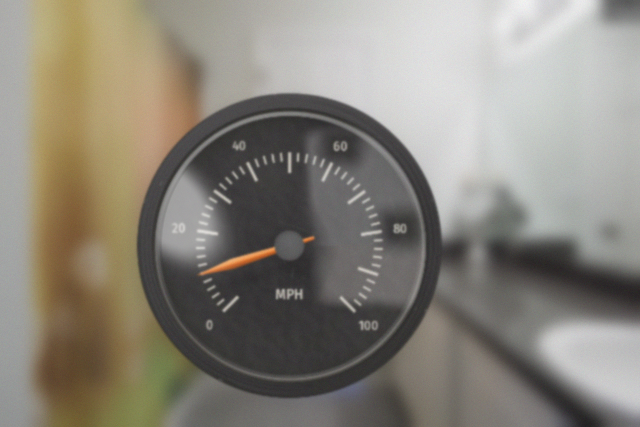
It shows 10; mph
